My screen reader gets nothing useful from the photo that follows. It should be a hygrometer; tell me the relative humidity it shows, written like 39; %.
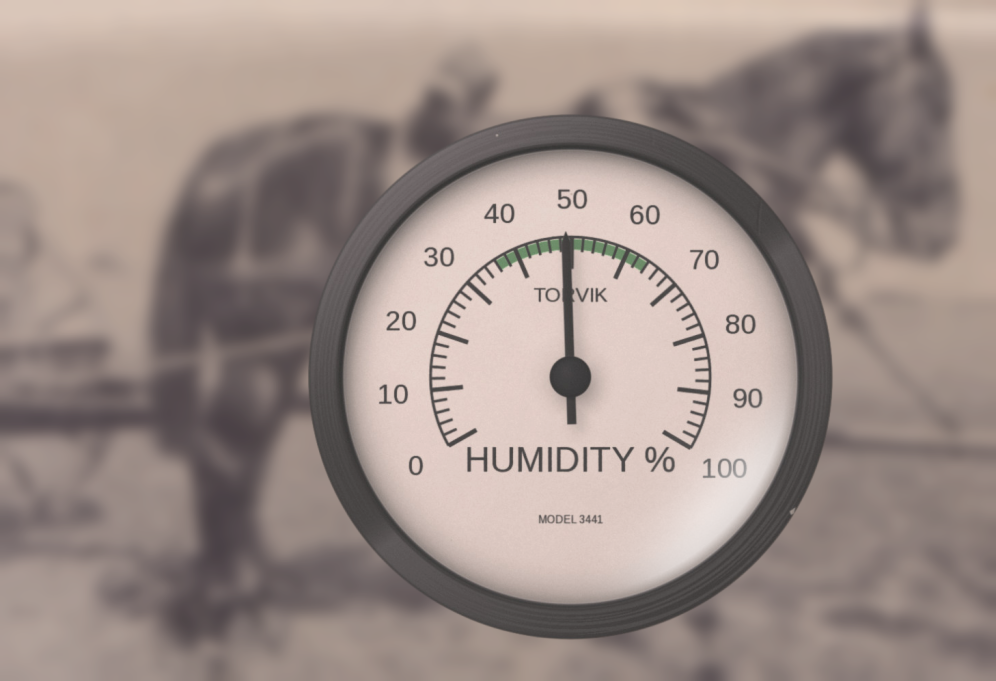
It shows 49; %
